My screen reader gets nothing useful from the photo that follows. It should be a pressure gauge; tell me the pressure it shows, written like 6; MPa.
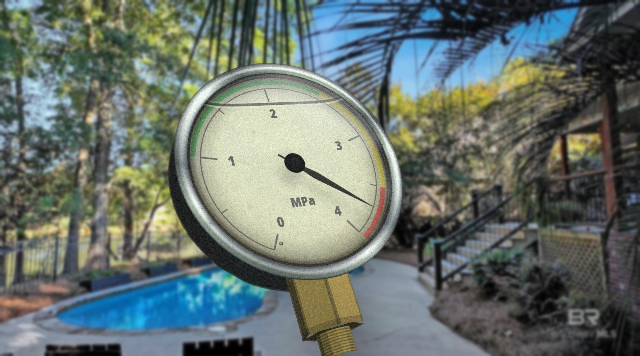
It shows 3.75; MPa
